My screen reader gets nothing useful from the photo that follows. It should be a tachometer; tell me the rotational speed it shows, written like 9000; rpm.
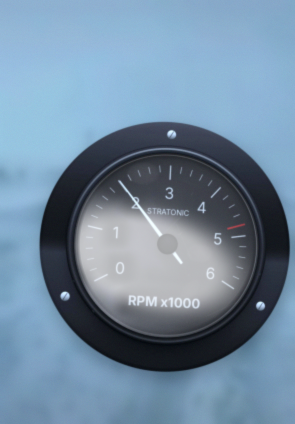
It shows 2000; rpm
